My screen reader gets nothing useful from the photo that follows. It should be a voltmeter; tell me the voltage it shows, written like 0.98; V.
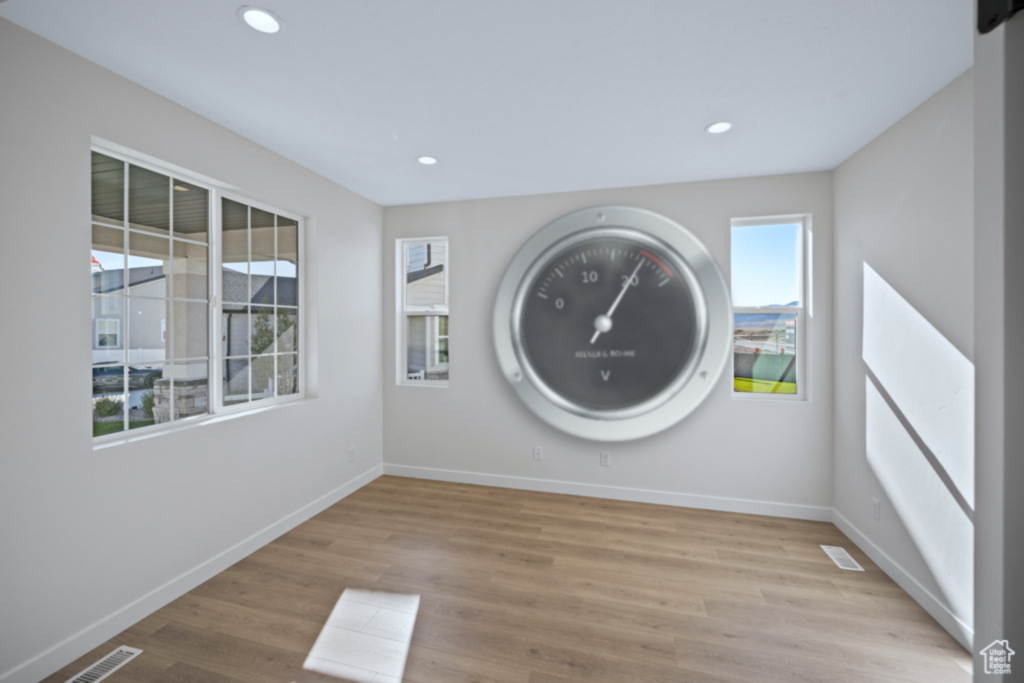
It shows 20; V
